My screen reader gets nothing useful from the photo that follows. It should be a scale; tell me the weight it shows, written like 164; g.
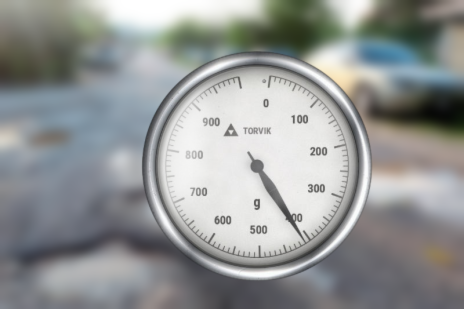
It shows 410; g
